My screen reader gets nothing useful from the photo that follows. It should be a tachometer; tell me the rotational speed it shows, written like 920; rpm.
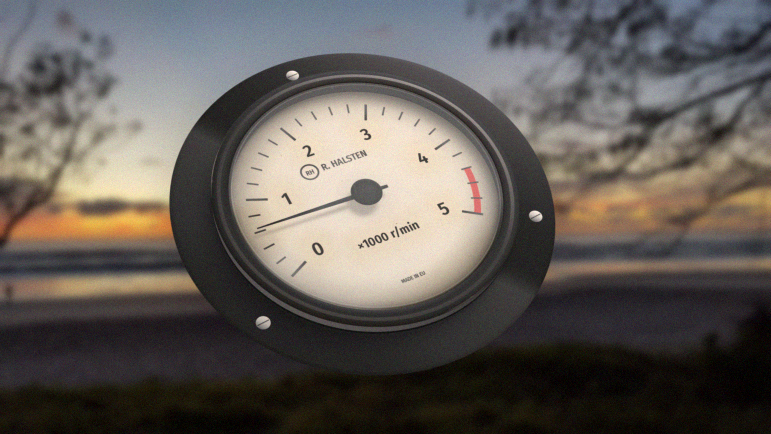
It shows 600; rpm
